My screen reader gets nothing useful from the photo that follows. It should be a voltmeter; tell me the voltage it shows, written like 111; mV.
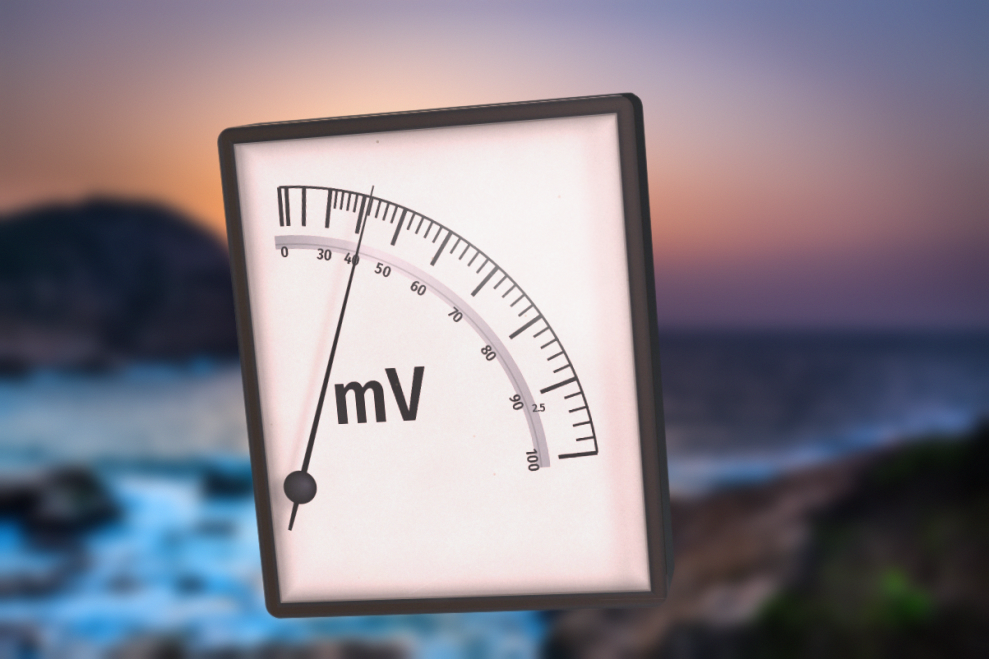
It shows 42; mV
